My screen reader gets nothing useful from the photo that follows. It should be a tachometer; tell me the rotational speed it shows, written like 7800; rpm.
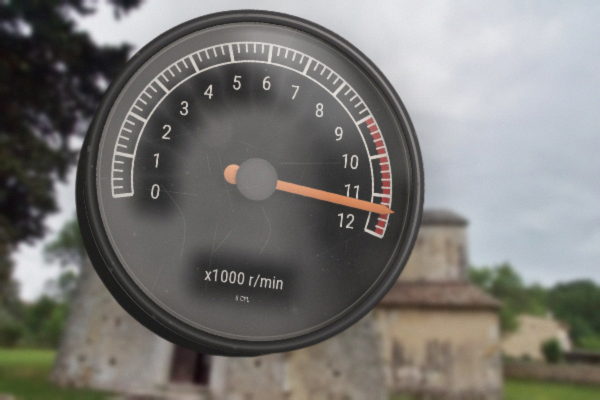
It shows 11400; rpm
